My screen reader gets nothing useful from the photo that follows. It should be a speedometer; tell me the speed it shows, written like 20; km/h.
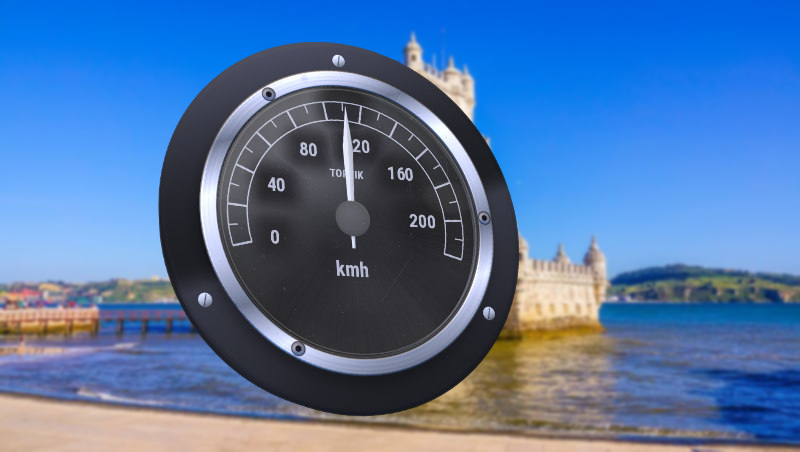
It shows 110; km/h
